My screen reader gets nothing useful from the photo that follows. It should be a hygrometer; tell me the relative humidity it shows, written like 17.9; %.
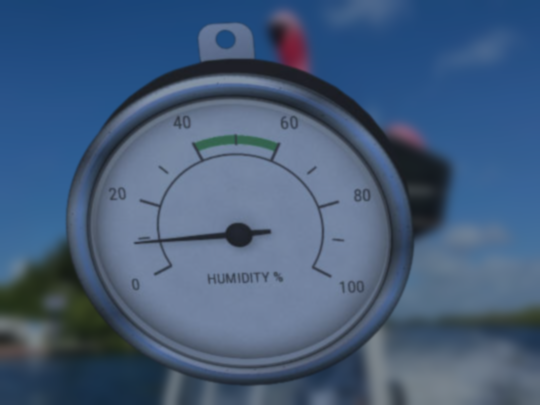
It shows 10; %
